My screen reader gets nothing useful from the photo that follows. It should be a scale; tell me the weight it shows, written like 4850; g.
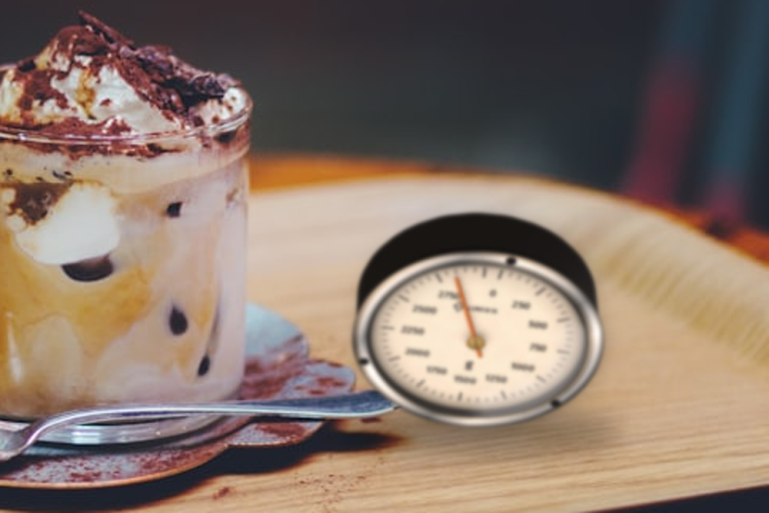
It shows 2850; g
